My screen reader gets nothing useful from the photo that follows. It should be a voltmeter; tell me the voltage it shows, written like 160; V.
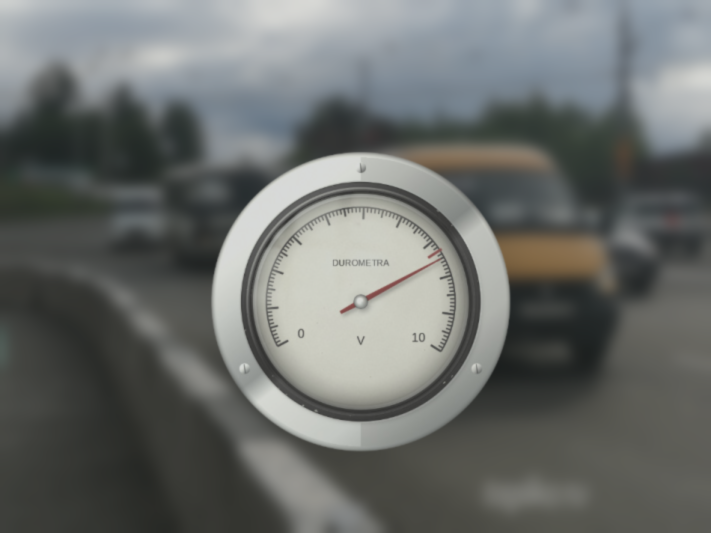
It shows 7.5; V
